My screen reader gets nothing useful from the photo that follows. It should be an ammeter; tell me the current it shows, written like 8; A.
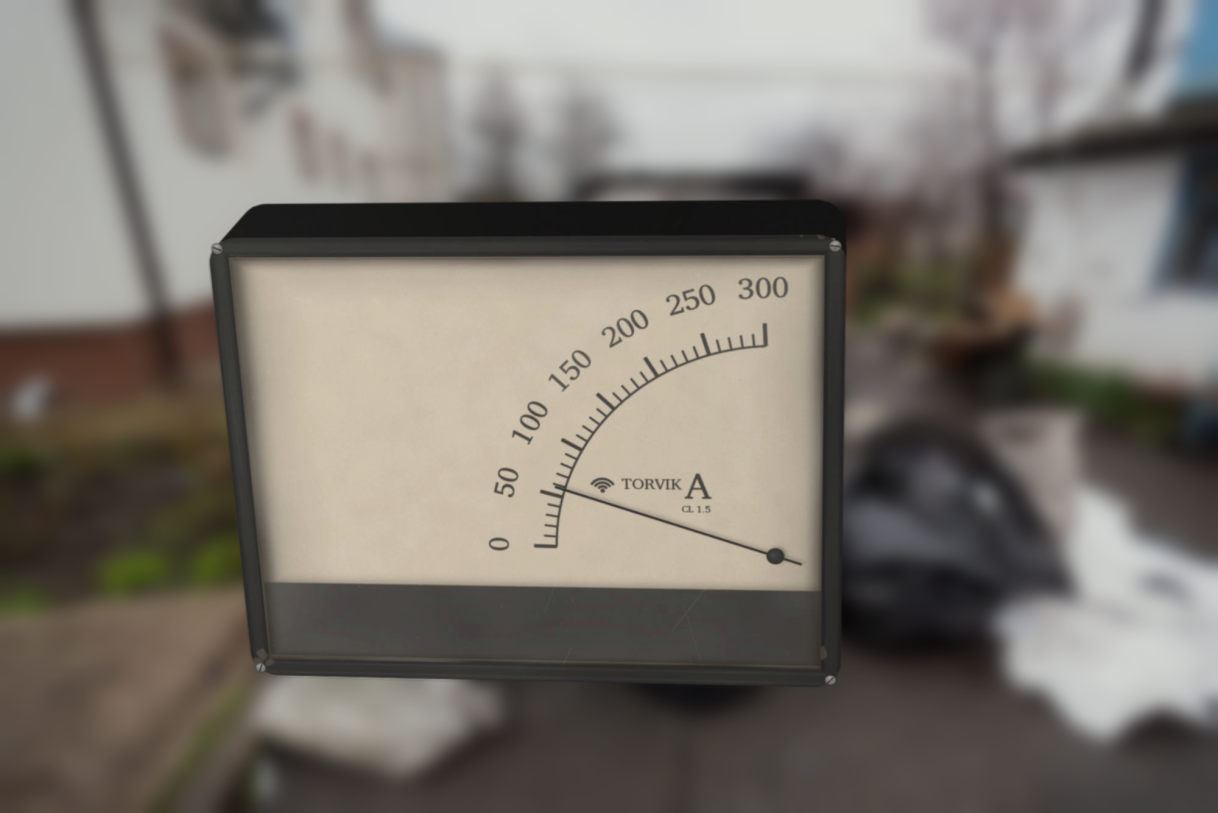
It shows 60; A
